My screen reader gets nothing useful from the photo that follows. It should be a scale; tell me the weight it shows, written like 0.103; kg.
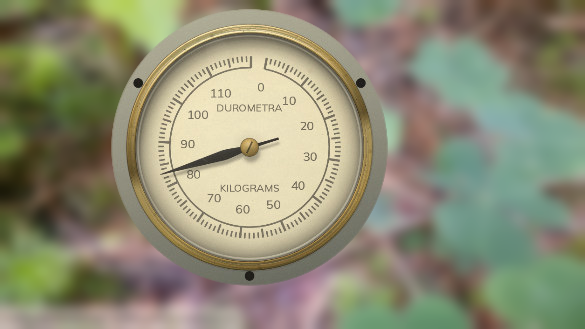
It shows 83; kg
